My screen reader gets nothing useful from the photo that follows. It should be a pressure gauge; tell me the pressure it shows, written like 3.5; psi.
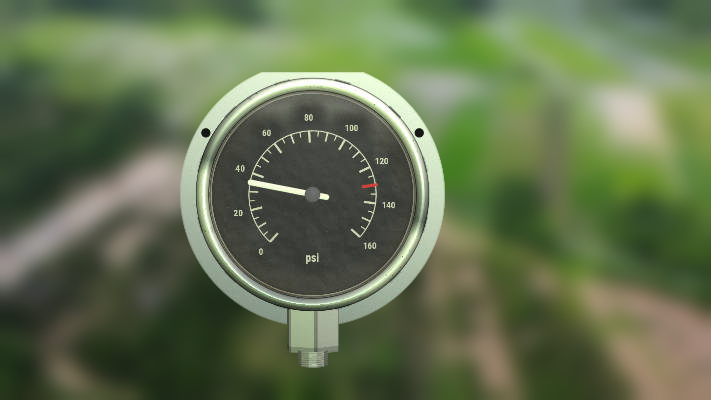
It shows 35; psi
